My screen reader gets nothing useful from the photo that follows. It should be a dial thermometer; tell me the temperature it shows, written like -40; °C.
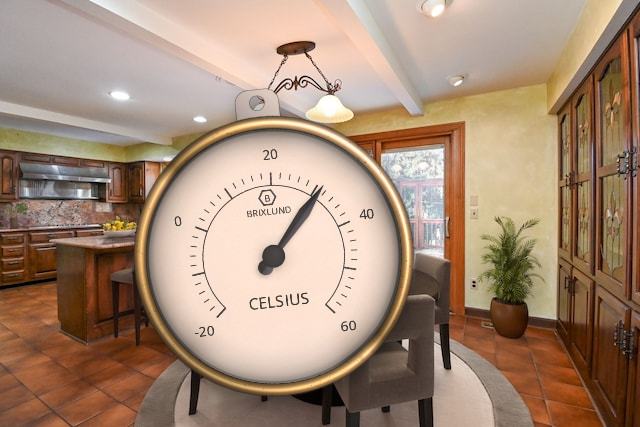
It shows 31; °C
